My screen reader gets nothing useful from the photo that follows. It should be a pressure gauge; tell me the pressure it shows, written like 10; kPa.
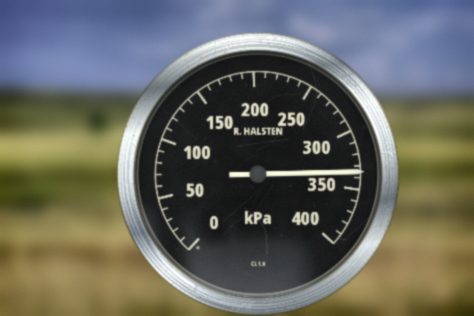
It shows 335; kPa
